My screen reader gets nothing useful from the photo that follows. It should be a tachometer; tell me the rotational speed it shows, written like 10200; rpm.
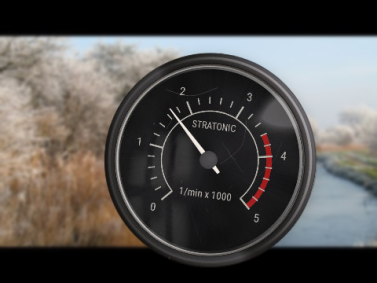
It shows 1700; rpm
